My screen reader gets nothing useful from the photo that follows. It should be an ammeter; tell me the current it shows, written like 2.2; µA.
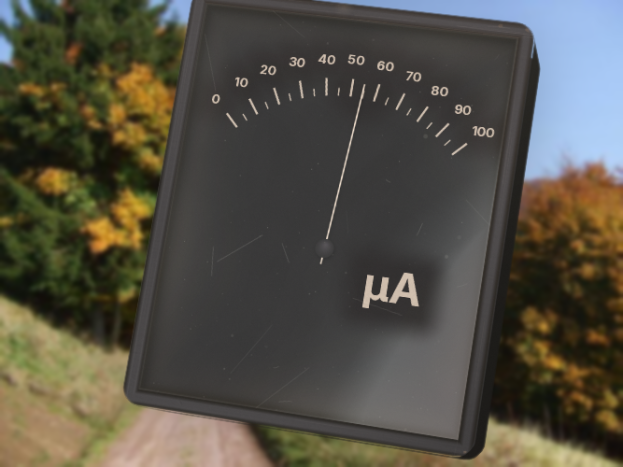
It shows 55; µA
